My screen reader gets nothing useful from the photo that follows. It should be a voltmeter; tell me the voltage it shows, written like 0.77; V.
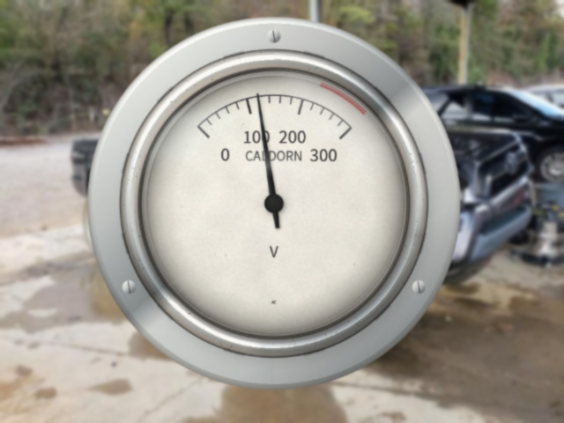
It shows 120; V
